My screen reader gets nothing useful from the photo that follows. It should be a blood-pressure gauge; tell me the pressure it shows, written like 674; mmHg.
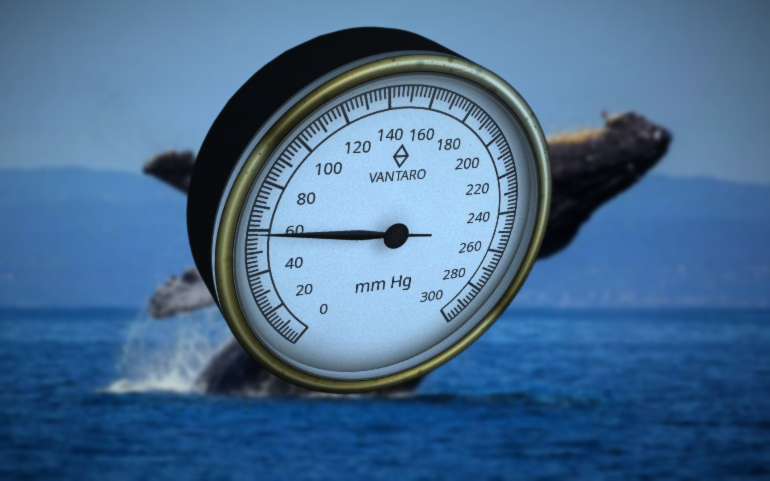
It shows 60; mmHg
